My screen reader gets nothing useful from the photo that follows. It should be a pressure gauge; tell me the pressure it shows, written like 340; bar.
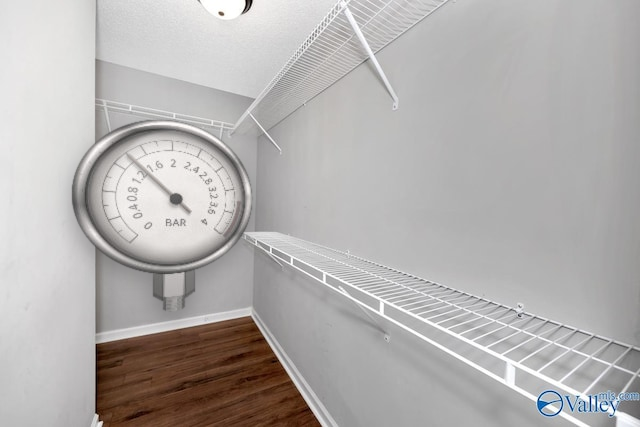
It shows 1.4; bar
